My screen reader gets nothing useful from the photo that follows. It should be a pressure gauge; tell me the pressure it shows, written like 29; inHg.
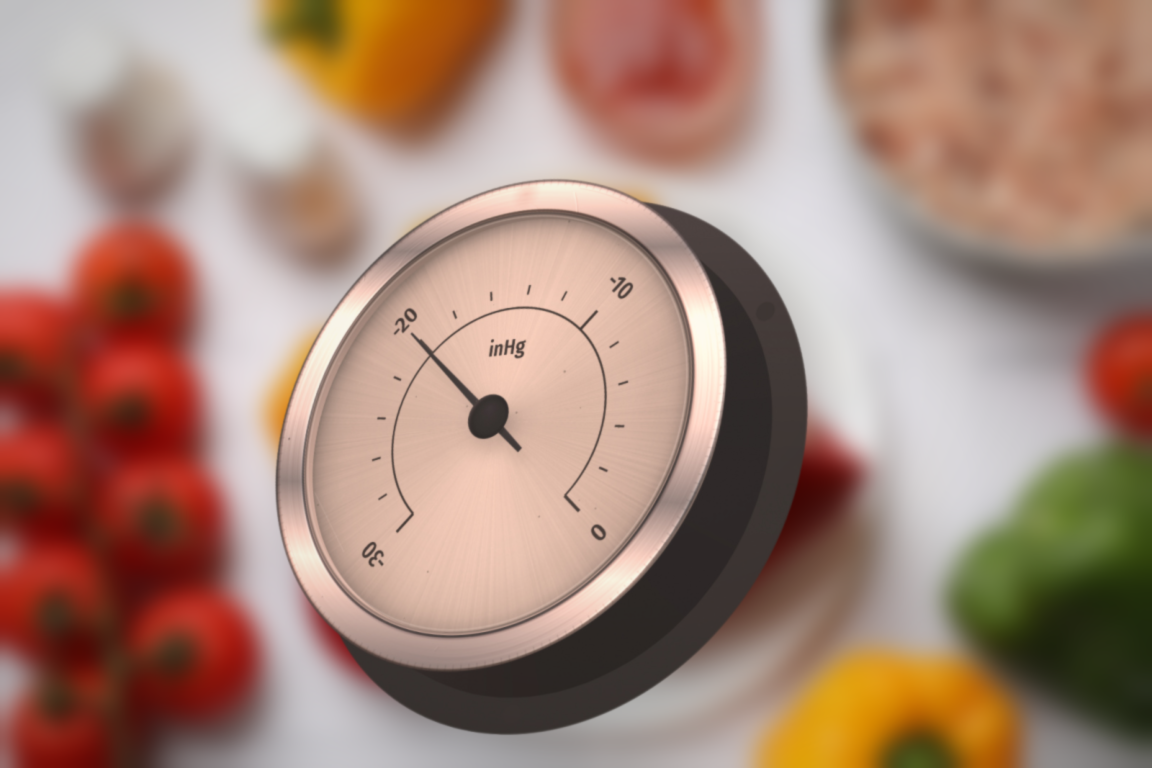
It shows -20; inHg
